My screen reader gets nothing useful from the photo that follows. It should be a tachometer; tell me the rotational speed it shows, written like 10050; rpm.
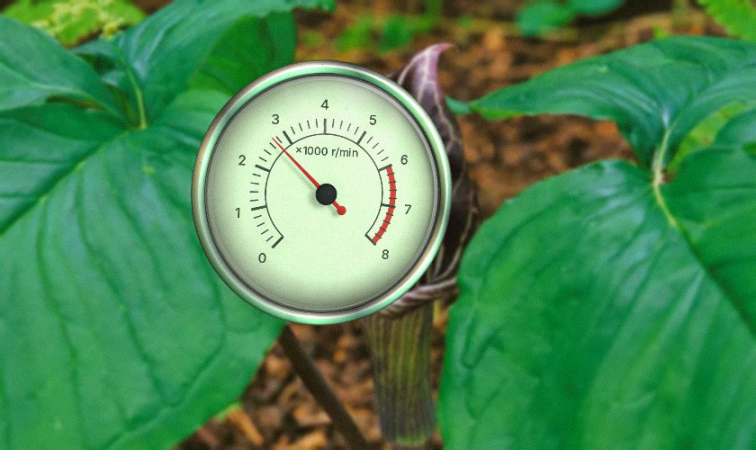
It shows 2700; rpm
